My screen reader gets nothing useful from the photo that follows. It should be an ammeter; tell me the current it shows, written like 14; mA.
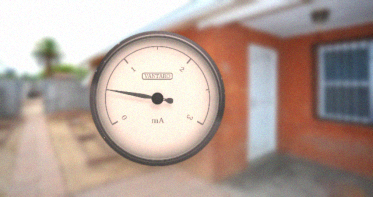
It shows 0.5; mA
